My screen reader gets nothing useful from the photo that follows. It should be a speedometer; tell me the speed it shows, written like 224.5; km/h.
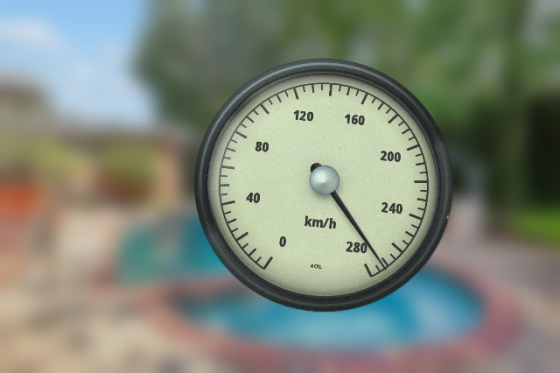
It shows 272.5; km/h
